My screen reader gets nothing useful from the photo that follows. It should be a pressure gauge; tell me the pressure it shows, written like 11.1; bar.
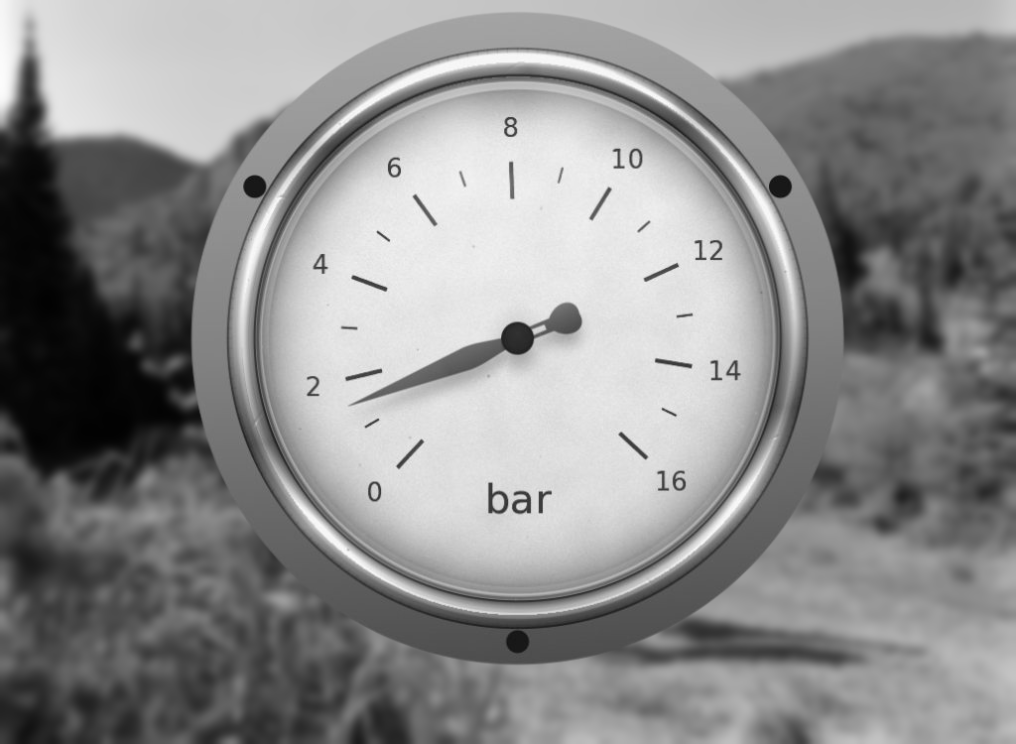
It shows 1.5; bar
